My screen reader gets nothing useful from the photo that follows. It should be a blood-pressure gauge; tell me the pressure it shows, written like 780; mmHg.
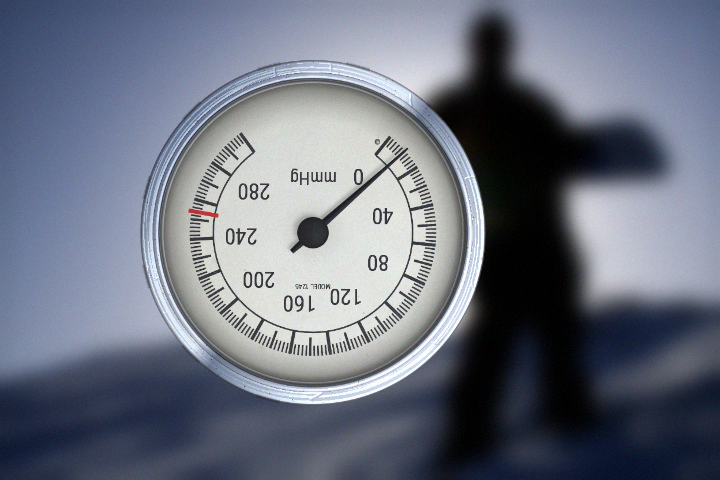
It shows 10; mmHg
